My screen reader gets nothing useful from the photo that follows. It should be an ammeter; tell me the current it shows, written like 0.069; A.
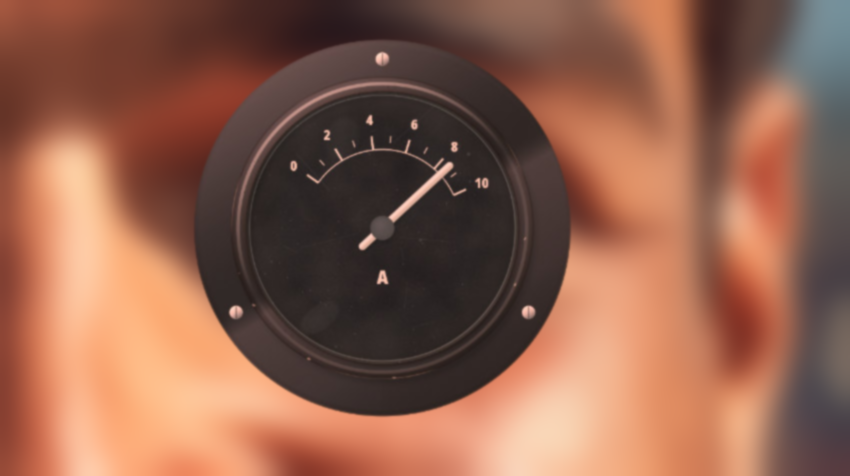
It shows 8.5; A
